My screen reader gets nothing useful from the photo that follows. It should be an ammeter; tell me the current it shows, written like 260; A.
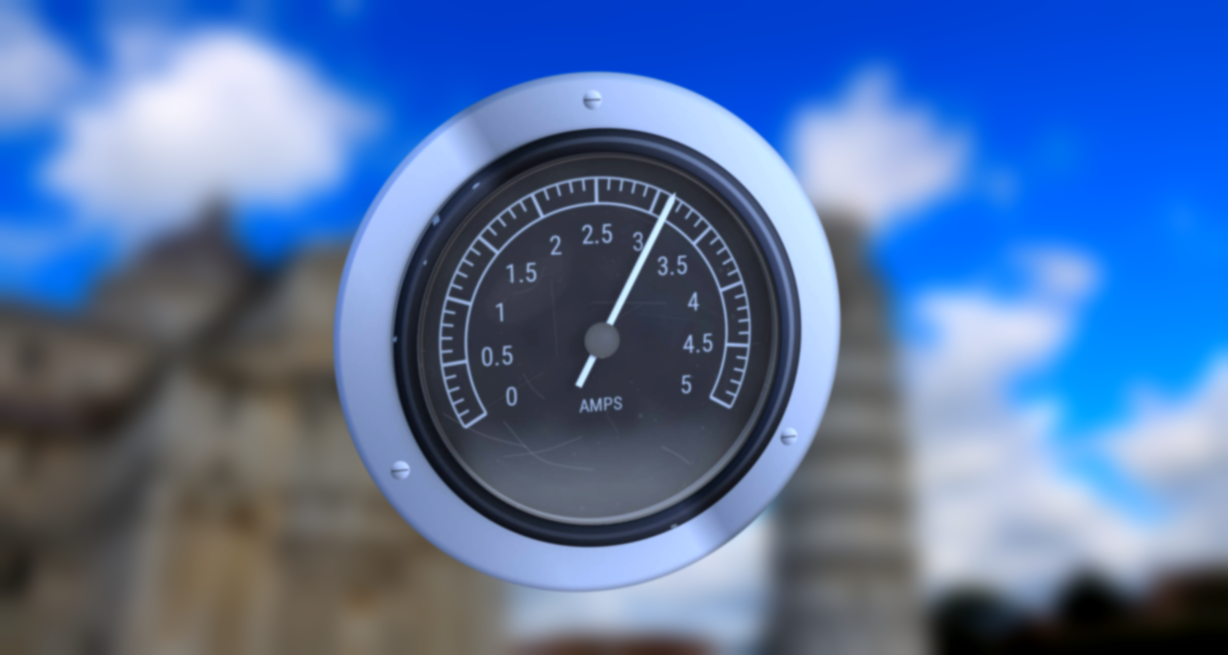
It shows 3.1; A
